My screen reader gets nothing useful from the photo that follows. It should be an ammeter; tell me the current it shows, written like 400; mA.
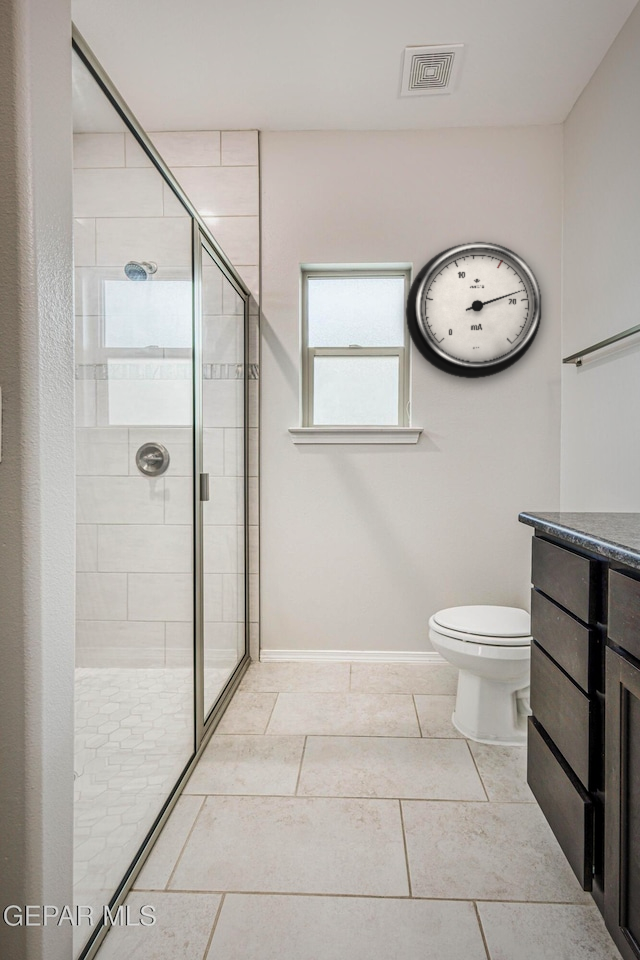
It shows 19; mA
